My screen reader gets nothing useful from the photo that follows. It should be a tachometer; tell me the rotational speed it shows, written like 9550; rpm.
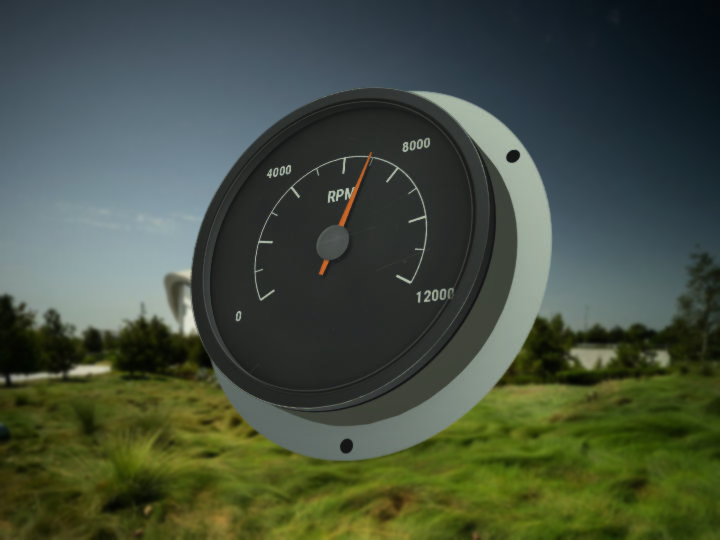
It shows 7000; rpm
